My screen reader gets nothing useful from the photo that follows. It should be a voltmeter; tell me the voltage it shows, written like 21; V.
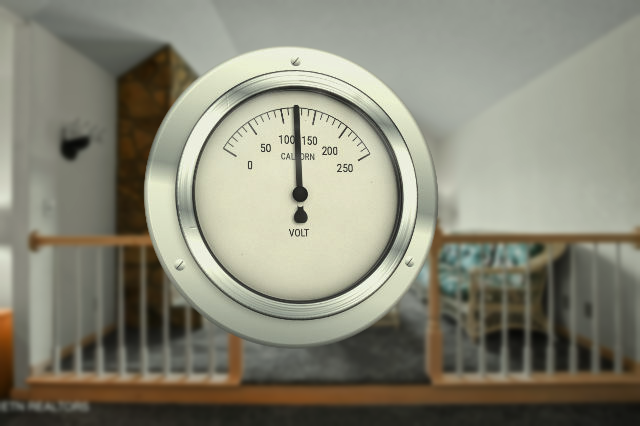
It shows 120; V
